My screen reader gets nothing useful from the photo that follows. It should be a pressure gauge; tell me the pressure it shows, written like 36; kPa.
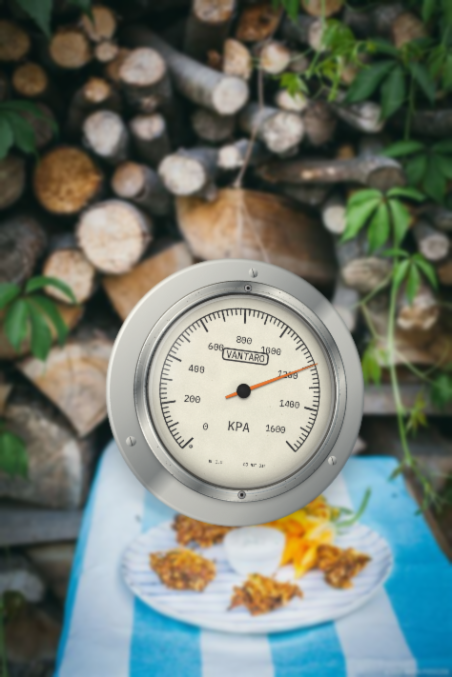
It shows 1200; kPa
